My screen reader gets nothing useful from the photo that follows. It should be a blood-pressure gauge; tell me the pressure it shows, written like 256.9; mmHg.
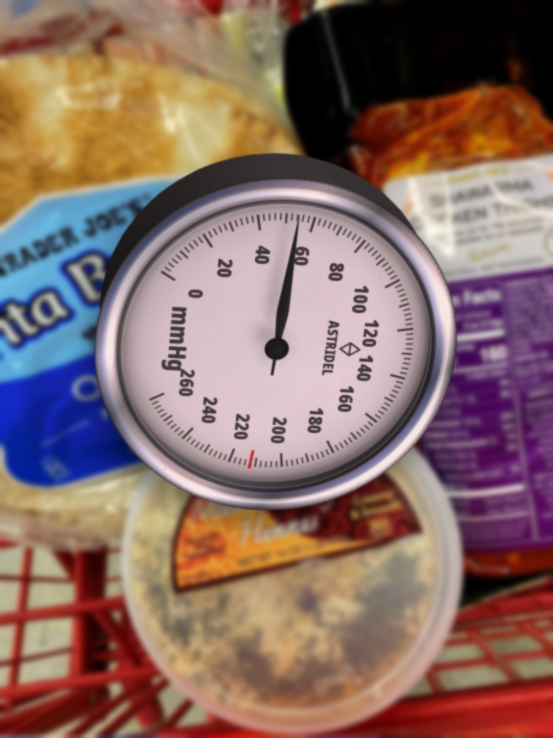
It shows 54; mmHg
